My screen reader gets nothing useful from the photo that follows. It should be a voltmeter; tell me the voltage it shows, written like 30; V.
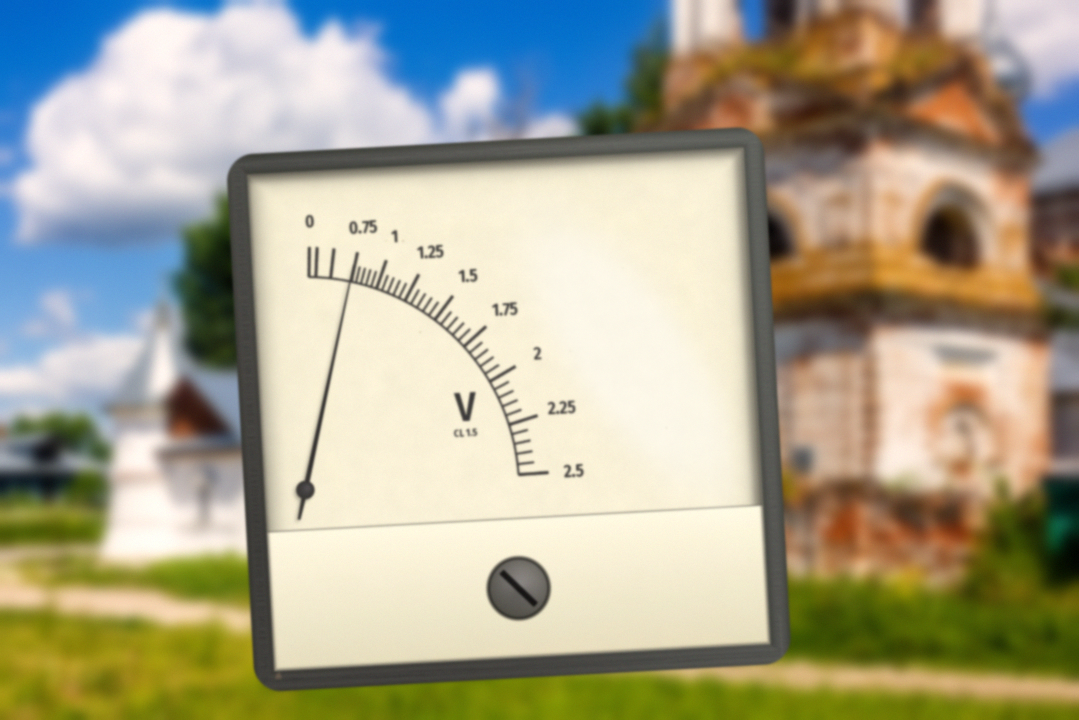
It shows 0.75; V
